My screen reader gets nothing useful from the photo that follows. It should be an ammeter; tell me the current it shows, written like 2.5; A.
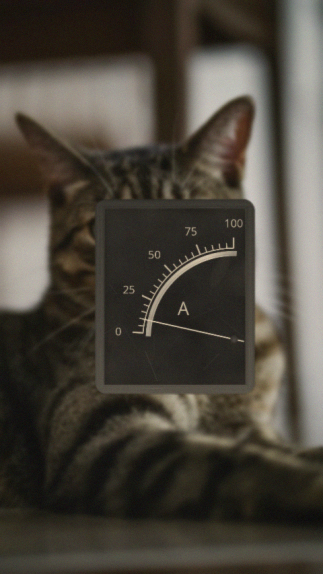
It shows 10; A
